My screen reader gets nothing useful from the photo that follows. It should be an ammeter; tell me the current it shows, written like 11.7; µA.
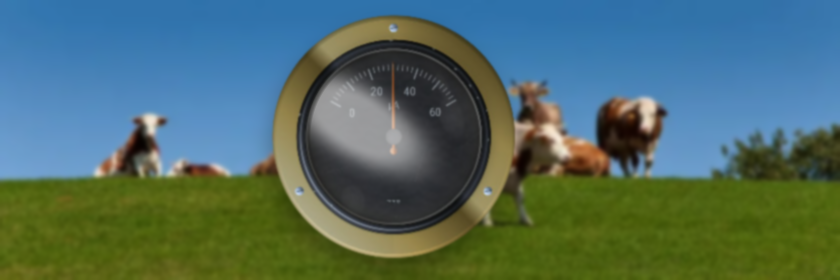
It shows 30; µA
